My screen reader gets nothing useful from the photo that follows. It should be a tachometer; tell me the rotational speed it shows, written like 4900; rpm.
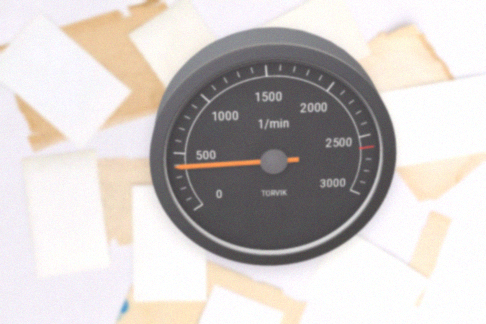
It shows 400; rpm
